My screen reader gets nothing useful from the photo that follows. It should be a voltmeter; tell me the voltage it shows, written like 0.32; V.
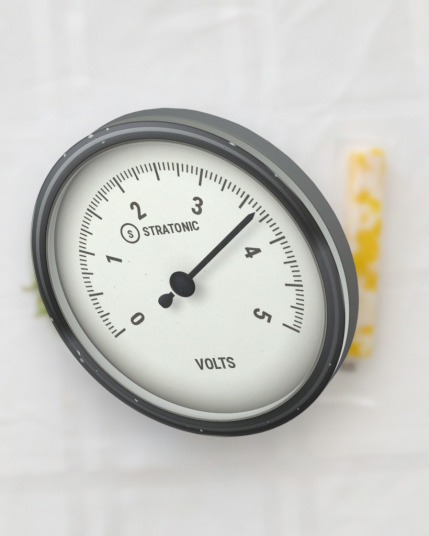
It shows 3.65; V
